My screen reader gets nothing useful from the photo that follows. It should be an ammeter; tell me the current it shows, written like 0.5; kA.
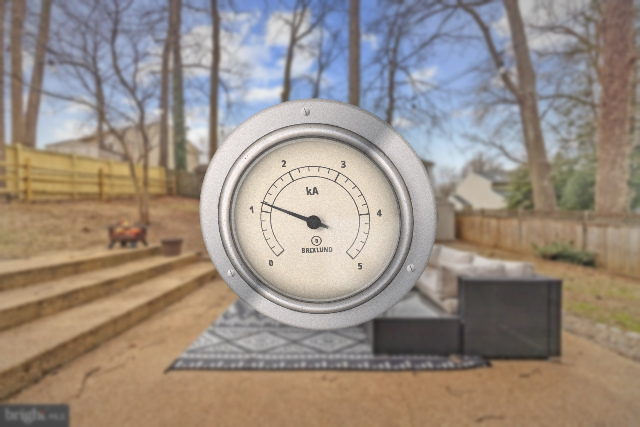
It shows 1.2; kA
